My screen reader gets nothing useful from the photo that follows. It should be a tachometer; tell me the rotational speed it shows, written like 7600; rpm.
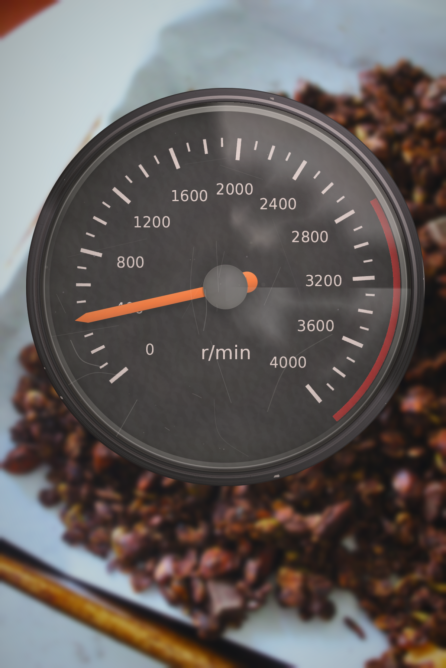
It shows 400; rpm
